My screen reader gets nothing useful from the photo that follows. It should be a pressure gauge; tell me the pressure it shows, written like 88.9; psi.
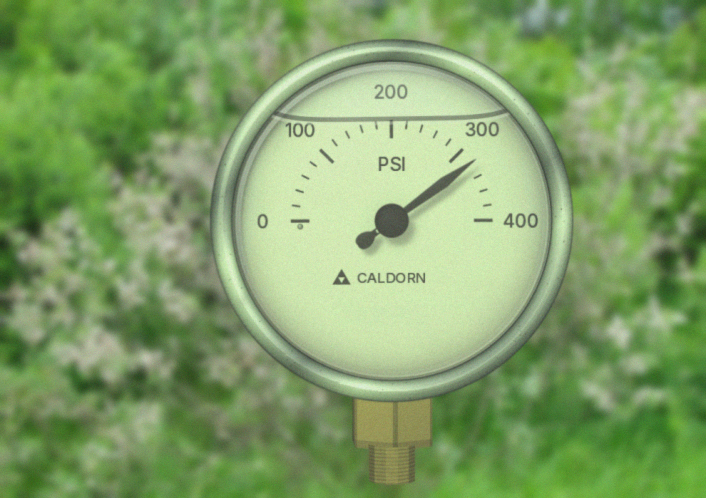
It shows 320; psi
